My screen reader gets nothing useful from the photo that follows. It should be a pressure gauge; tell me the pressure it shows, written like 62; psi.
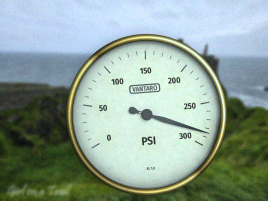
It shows 285; psi
